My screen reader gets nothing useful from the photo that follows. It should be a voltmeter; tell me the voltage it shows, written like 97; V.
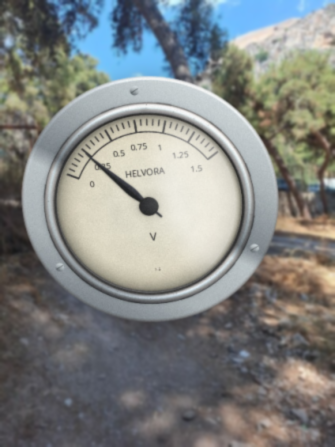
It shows 0.25; V
